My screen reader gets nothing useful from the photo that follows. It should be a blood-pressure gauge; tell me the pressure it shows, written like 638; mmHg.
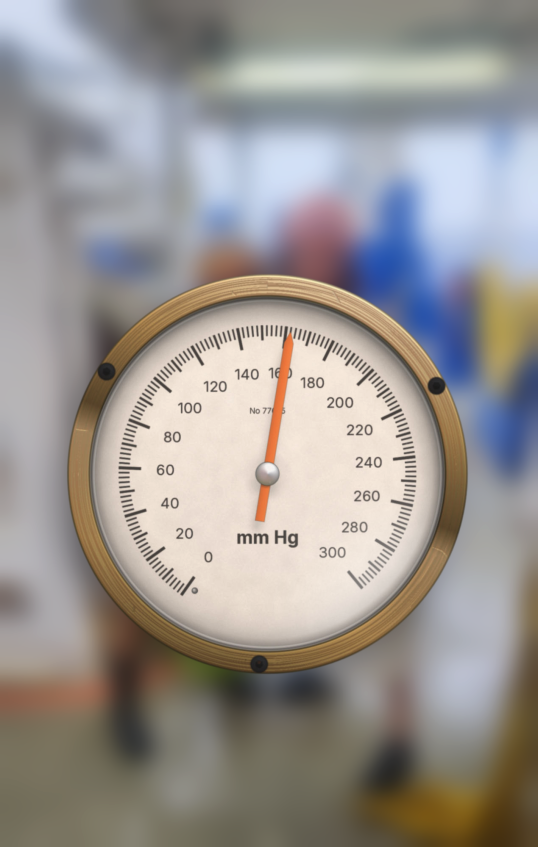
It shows 162; mmHg
